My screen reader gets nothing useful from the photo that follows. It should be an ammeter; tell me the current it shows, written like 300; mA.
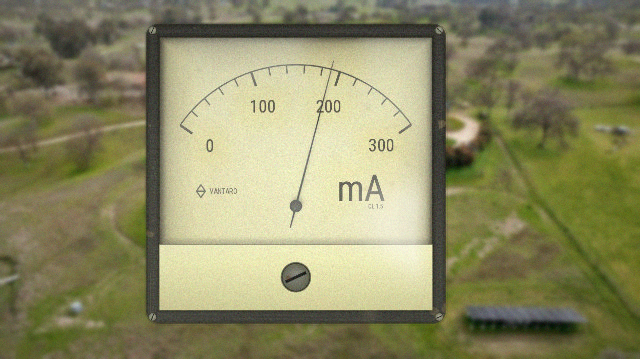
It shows 190; mA
